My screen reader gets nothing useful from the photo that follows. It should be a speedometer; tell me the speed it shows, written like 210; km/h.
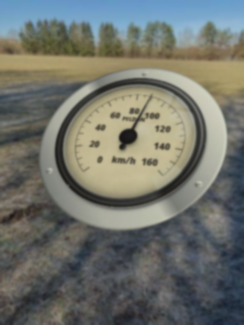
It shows 90; km/h
